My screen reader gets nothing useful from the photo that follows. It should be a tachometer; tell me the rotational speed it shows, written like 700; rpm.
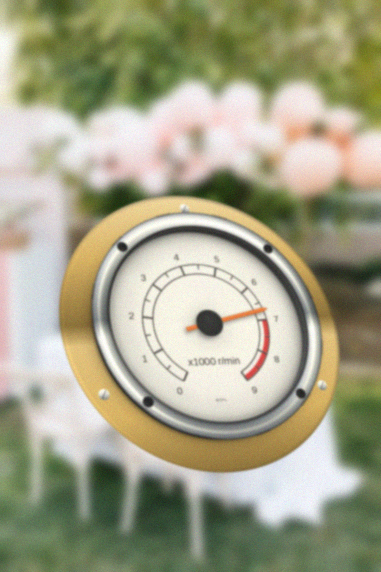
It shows 6750; rpm
